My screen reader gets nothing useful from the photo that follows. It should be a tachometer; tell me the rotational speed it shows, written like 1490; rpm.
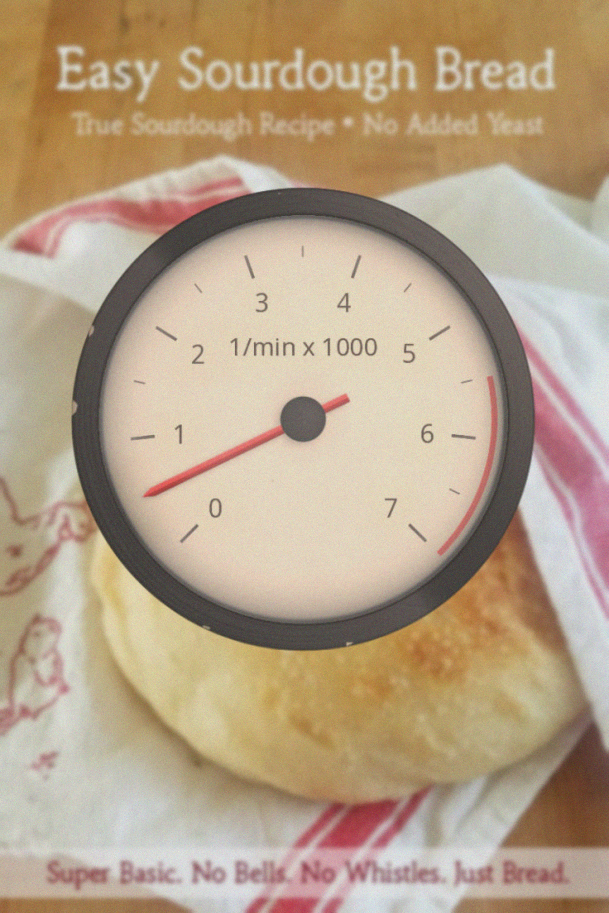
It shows 500; rpm
